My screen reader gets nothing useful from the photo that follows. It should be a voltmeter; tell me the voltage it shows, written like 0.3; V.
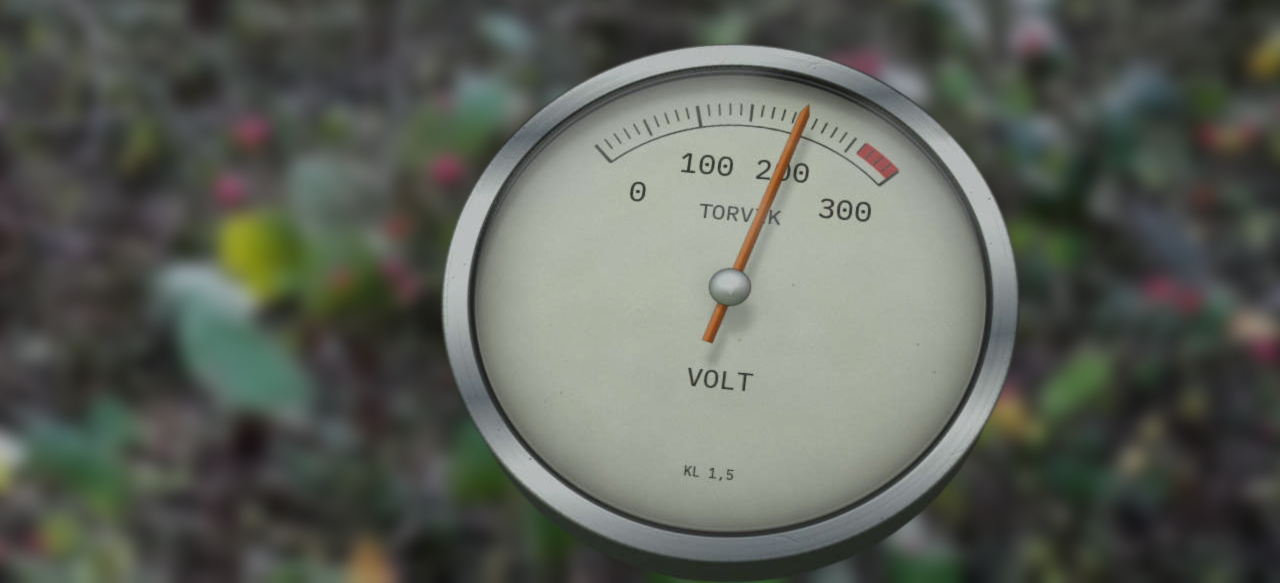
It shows 200; V
